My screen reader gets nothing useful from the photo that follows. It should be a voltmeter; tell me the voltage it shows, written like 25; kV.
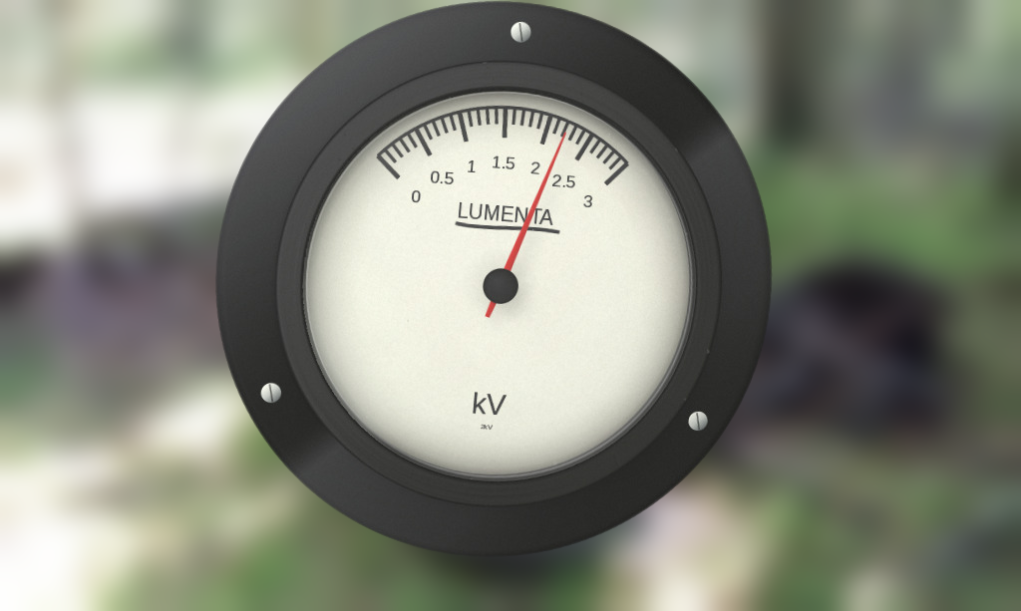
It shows 2.2; kV
